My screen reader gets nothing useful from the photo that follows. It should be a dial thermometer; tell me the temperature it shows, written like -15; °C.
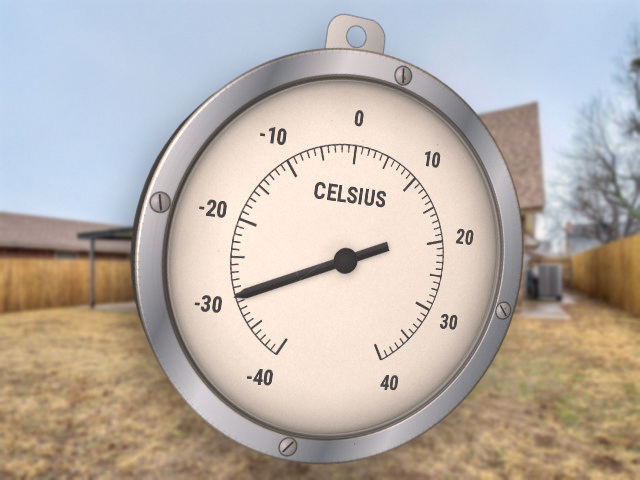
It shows -30; °C
